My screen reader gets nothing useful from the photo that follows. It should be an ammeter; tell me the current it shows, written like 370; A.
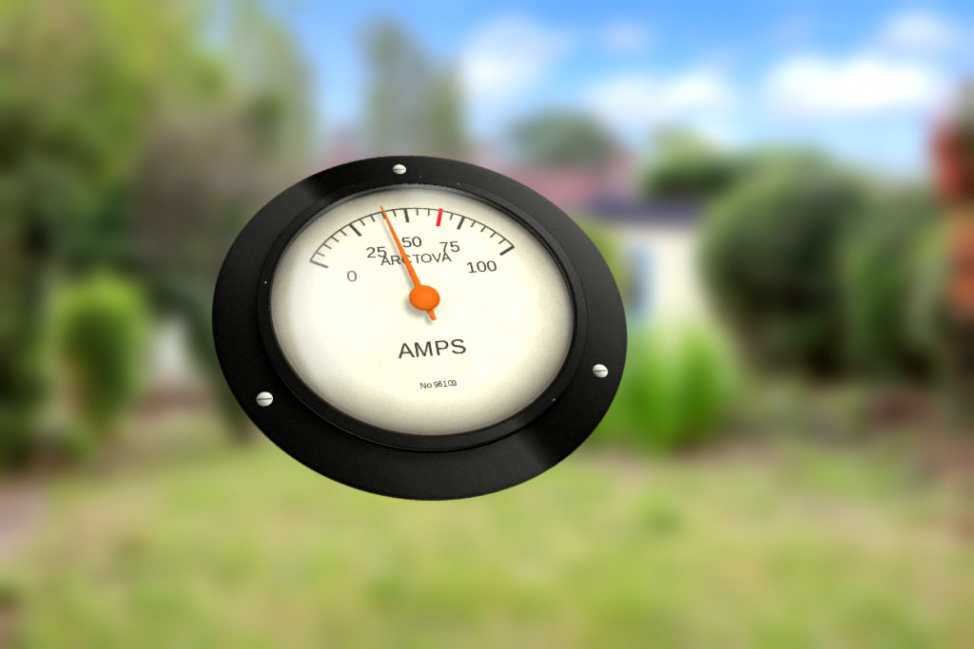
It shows 40; A
